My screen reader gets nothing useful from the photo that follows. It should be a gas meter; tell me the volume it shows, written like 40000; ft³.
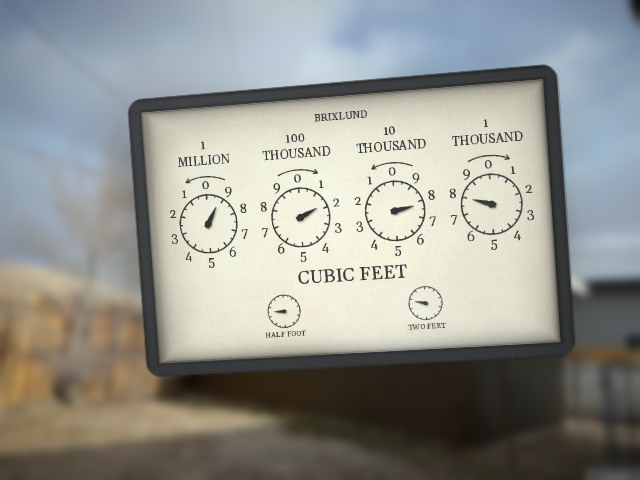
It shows 917800; ft³
